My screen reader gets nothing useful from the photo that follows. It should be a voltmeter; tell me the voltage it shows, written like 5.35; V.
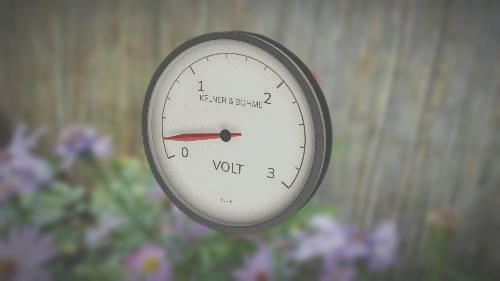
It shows 0.2; V
